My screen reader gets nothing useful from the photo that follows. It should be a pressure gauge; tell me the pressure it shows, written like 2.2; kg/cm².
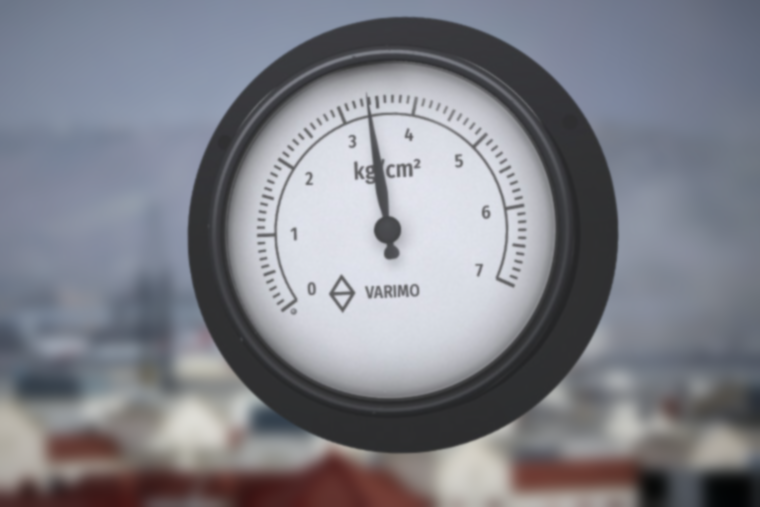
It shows 3.4; kg/cm²
